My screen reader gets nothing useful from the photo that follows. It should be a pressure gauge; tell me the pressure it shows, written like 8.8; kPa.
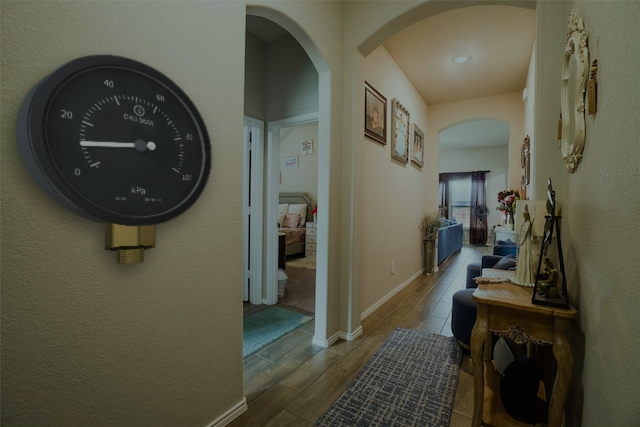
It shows 10; kPa
